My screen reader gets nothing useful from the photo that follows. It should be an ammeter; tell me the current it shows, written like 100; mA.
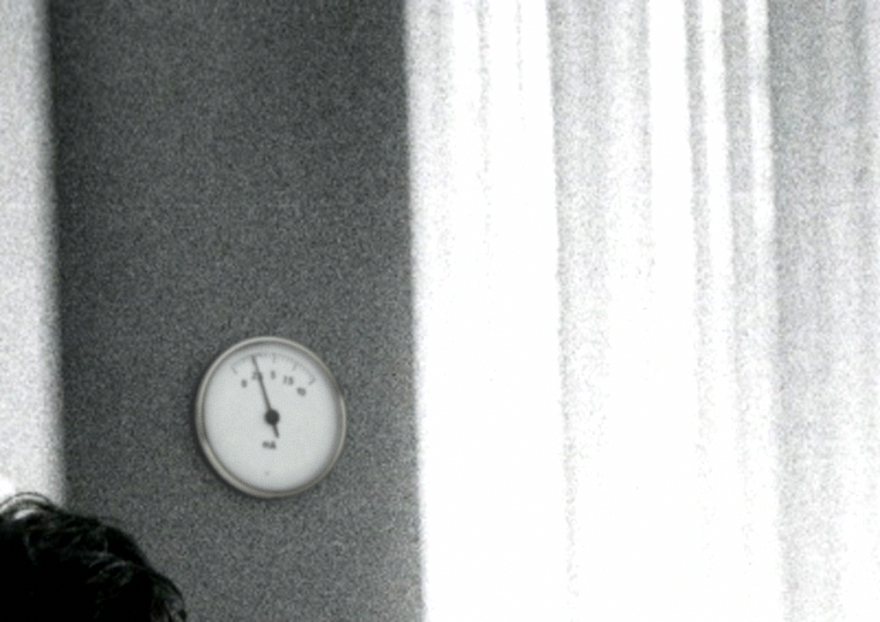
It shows 2.5; mA
